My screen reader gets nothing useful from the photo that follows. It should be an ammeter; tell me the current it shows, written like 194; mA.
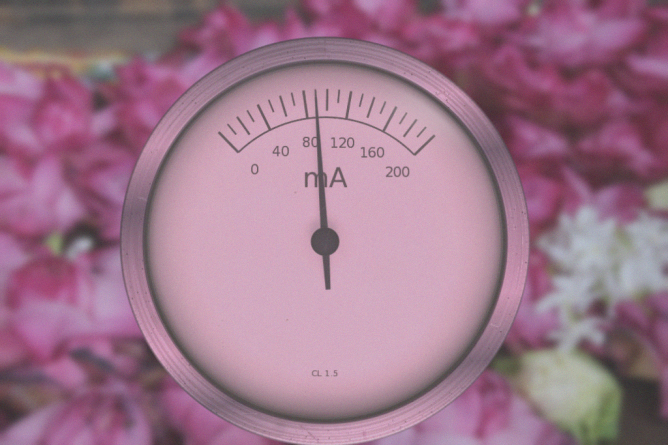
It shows 90; mA
